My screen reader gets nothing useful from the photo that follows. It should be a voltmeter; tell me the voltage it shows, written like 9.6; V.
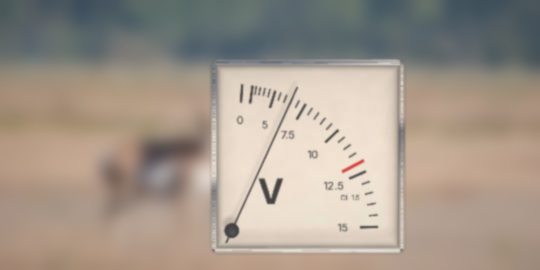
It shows 6.5; V
